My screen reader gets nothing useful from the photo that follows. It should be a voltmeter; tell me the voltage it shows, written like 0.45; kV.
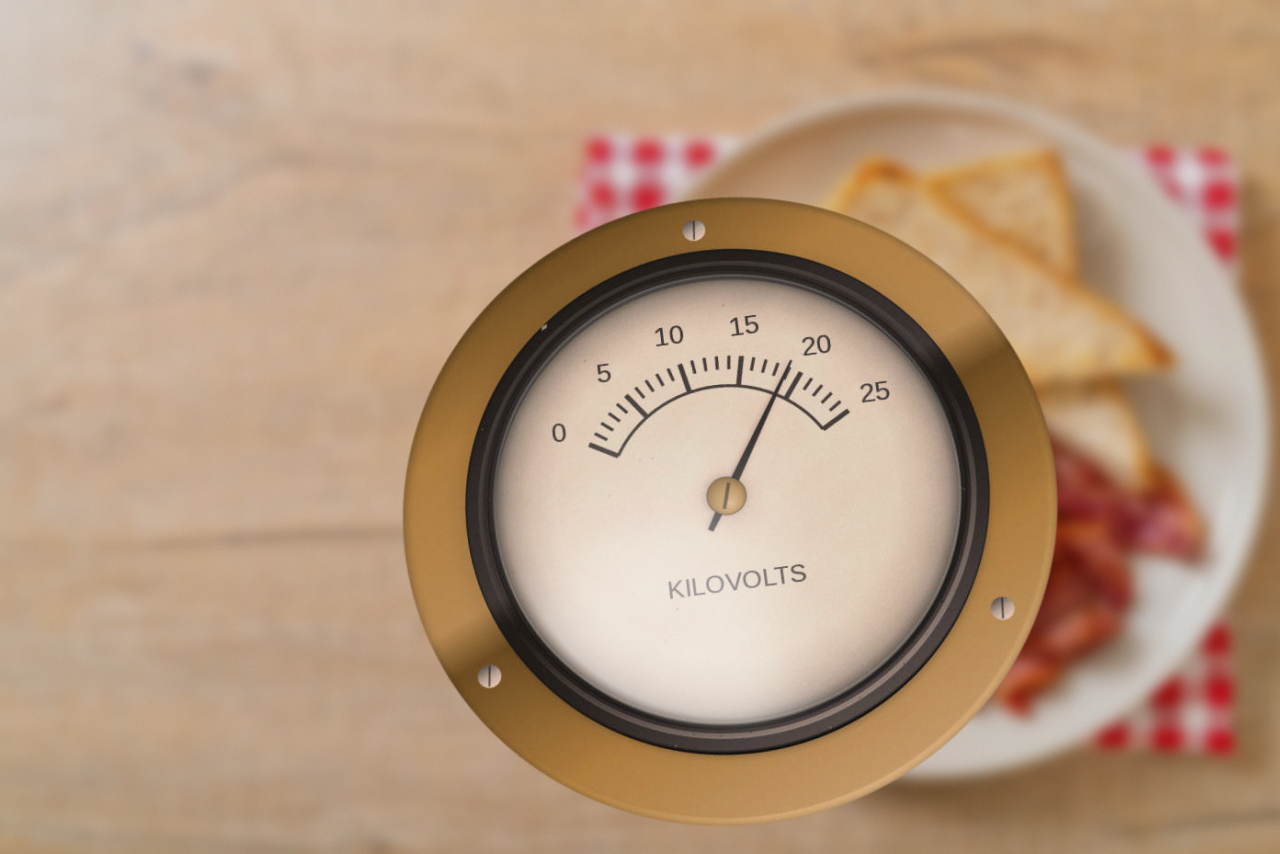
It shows 19; kV
